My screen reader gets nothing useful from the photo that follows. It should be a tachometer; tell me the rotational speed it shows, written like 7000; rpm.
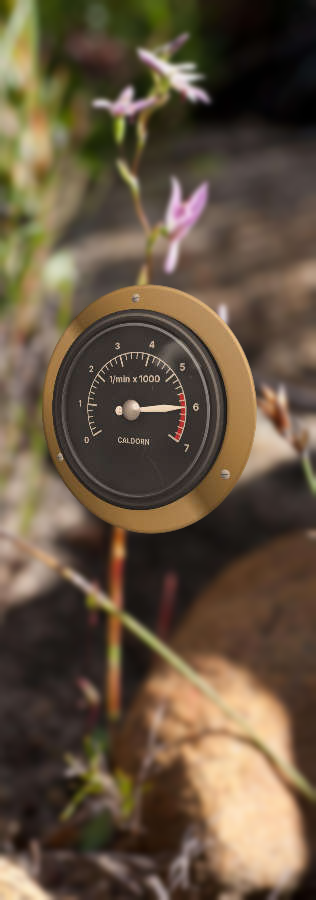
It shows 6000; rpm
